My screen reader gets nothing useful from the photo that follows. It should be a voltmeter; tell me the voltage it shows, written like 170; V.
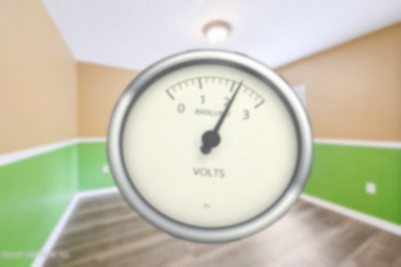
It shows 2.2; V
